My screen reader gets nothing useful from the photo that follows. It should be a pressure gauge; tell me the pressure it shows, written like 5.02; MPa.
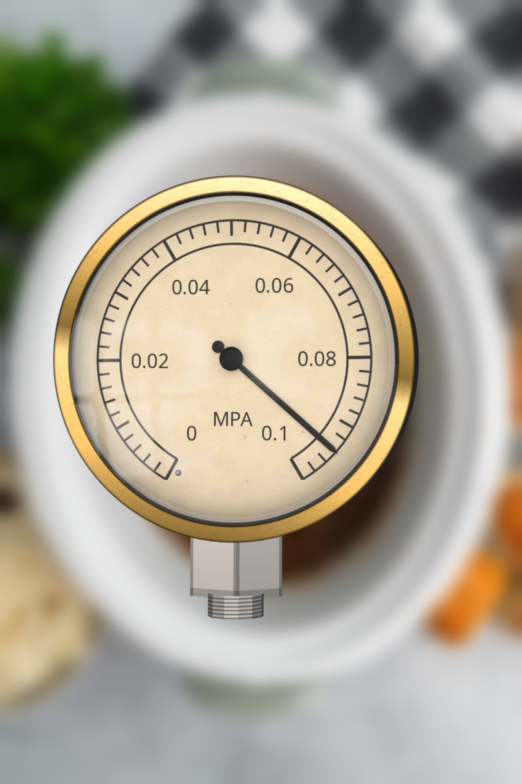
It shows 0.094; MPa
